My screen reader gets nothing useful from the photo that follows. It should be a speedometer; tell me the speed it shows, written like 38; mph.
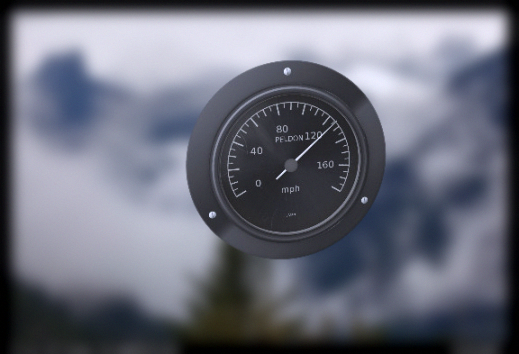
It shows 125; mph
